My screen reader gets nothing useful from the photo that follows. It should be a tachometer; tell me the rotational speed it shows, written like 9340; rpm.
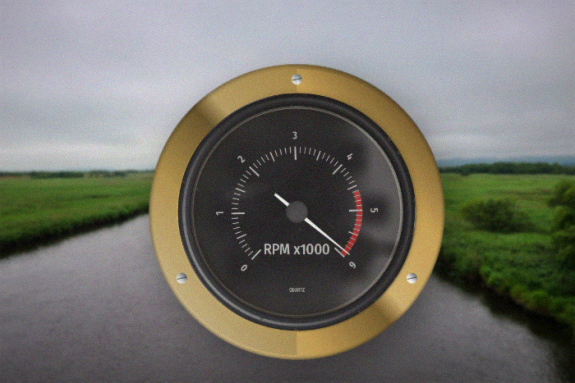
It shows 5900; rpm
